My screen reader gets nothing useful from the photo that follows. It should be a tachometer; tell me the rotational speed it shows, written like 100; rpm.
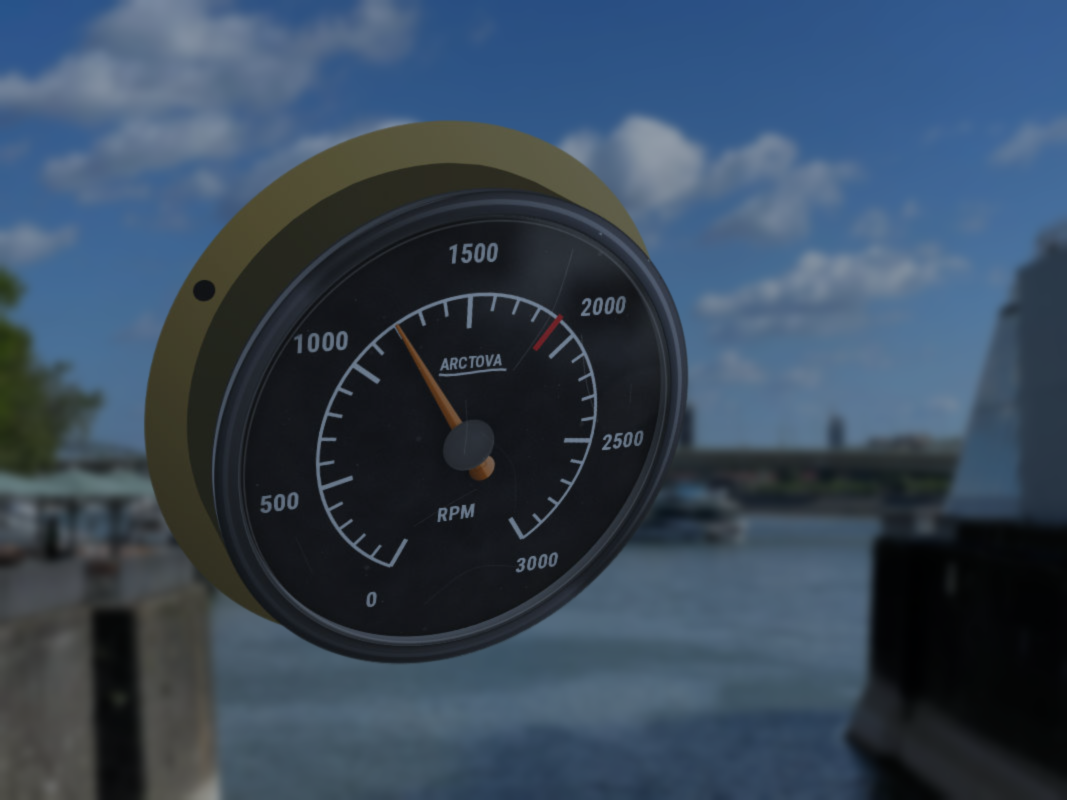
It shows 1200; rpm
